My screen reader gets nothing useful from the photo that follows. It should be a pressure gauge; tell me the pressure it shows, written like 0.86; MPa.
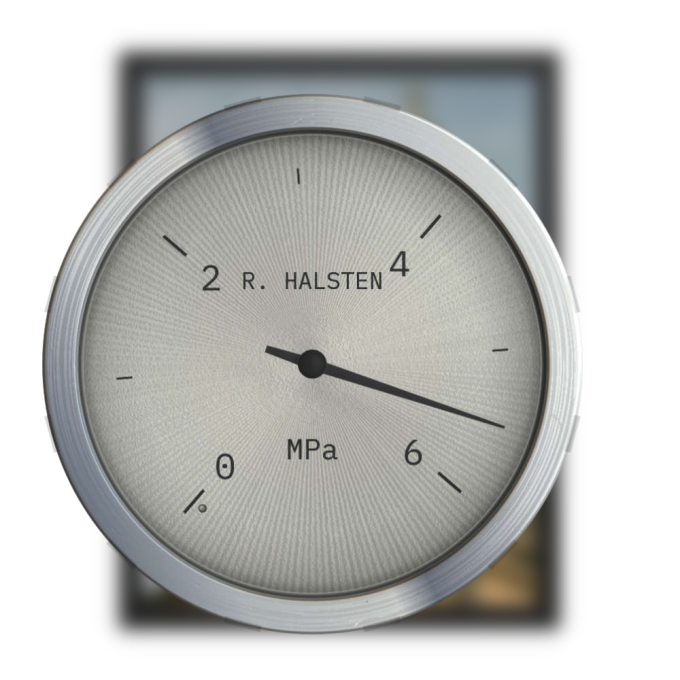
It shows 5.5; MPa
